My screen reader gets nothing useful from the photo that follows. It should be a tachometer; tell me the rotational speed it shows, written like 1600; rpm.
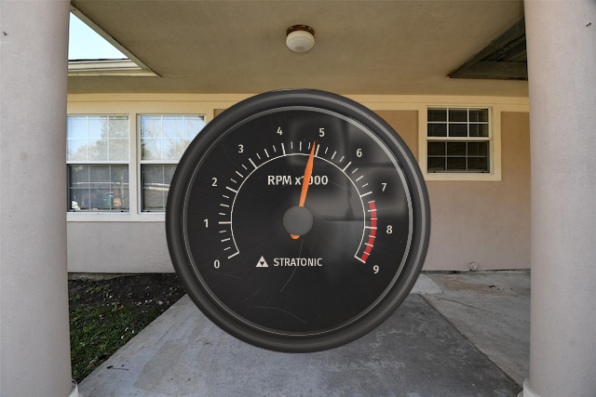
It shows 4875; rpm
